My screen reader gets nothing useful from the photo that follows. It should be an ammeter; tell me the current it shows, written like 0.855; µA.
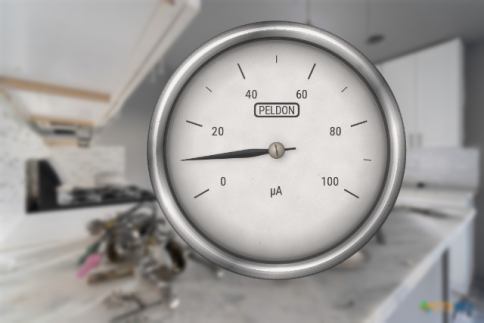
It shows 10; µA
